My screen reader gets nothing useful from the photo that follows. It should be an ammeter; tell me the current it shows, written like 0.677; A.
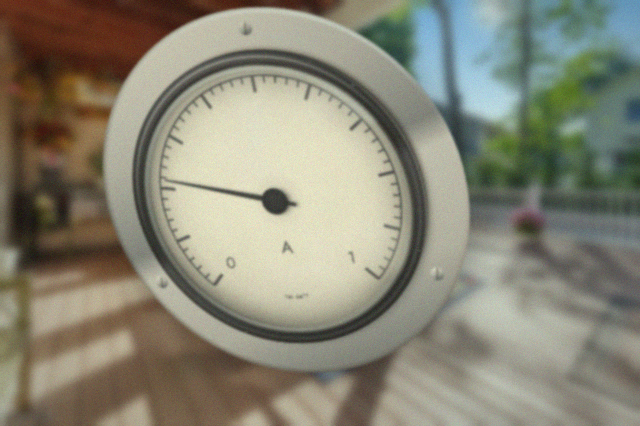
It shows 0.22; A
